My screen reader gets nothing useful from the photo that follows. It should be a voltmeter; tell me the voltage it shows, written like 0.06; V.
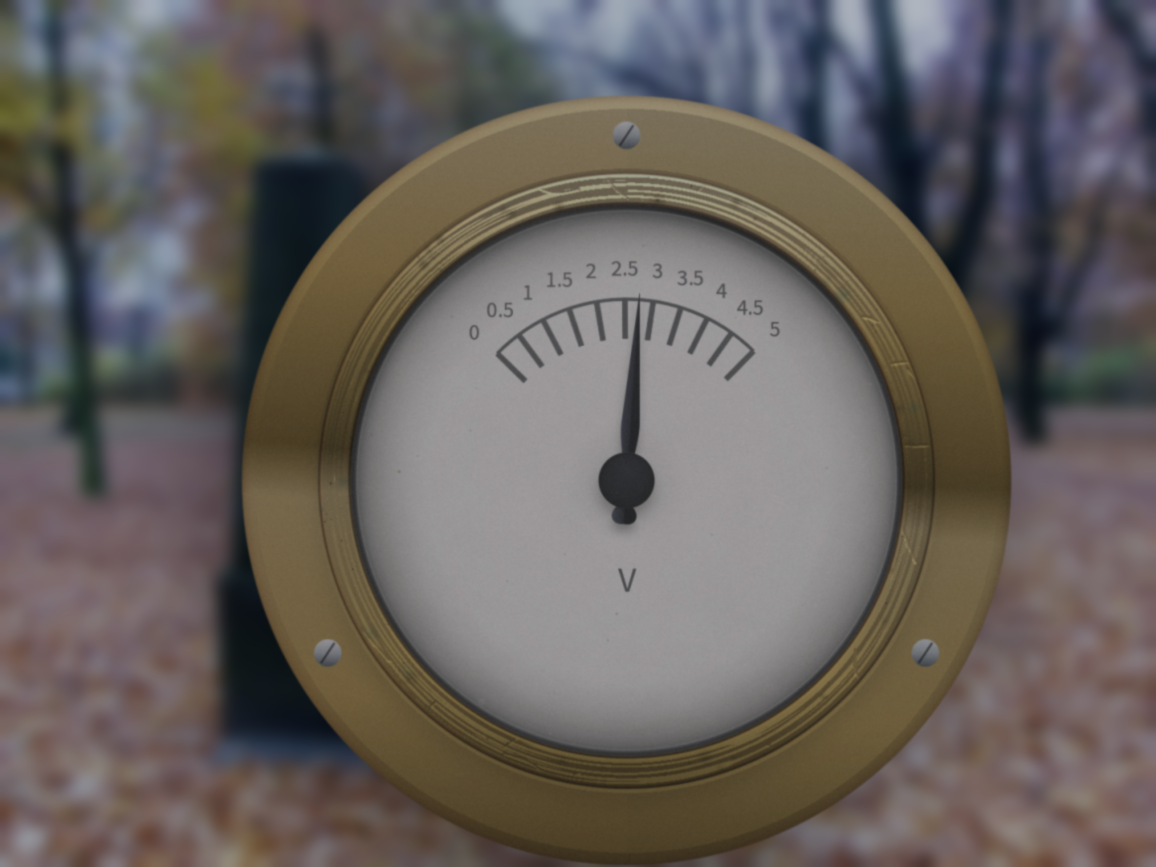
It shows 2.75; V
